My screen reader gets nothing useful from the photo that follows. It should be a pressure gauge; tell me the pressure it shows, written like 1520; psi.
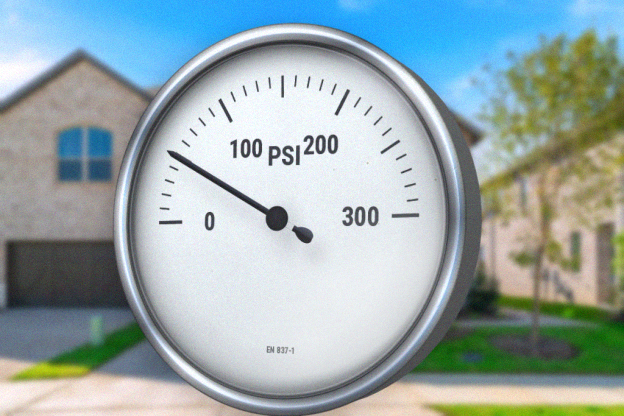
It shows 50; psi
